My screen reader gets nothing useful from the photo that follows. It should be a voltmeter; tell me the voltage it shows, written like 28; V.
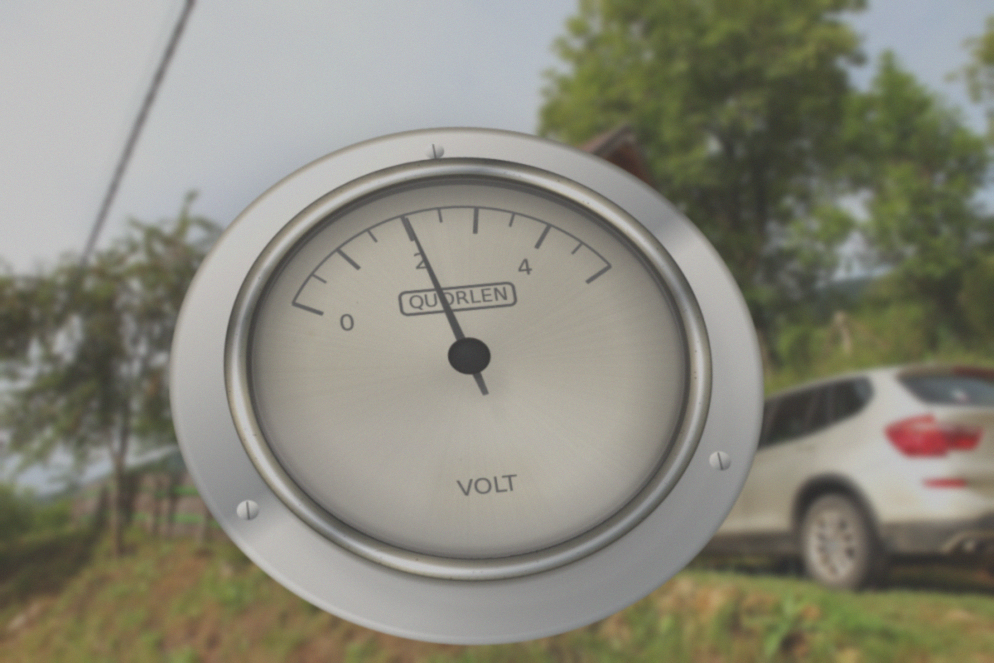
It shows 2; V
